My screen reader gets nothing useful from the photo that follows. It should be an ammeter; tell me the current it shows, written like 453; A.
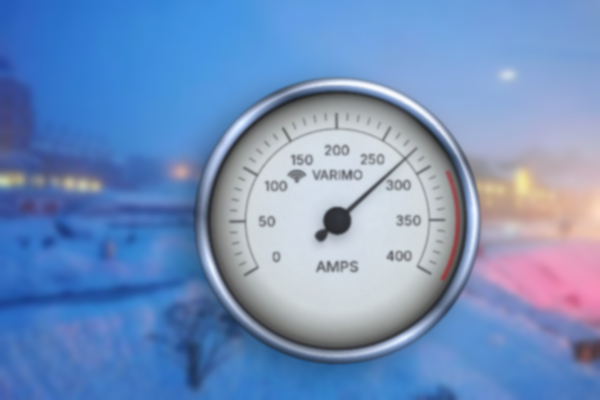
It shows 280; A
